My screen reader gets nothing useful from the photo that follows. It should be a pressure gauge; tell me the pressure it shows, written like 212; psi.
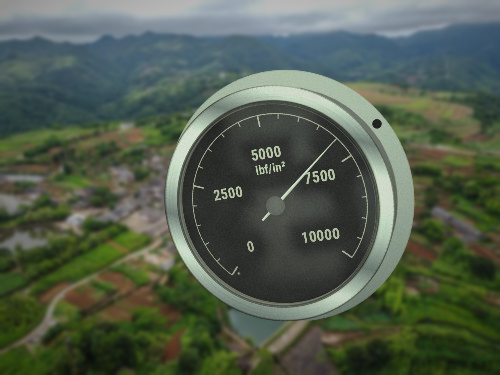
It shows 7000; psi
